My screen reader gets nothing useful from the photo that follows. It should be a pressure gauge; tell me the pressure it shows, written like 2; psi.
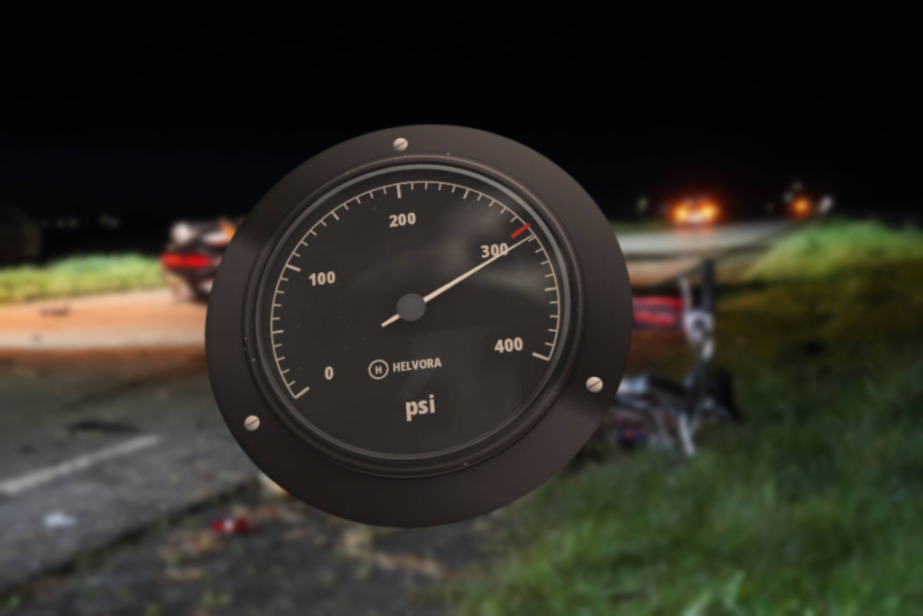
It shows 310; psi
